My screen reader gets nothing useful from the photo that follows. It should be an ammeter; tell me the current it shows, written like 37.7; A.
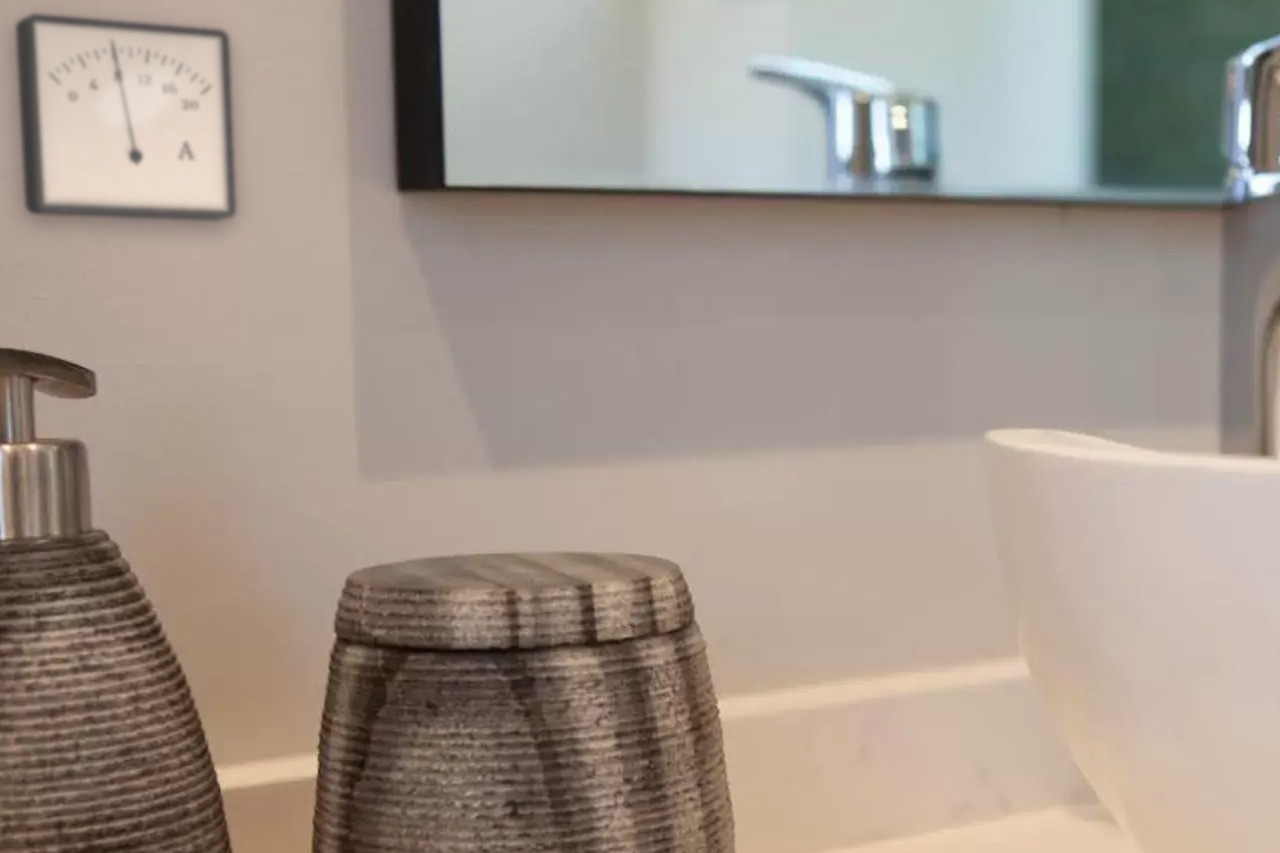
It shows 8; A
